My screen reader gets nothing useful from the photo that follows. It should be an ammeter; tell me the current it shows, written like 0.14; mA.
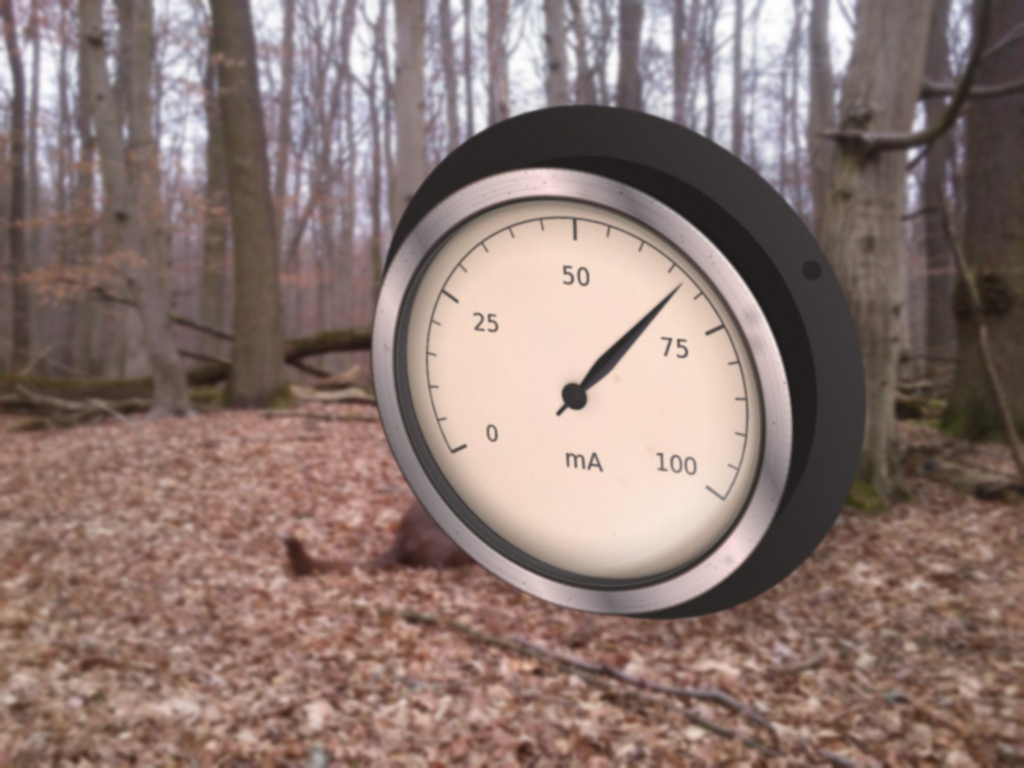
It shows 67.5; mA
